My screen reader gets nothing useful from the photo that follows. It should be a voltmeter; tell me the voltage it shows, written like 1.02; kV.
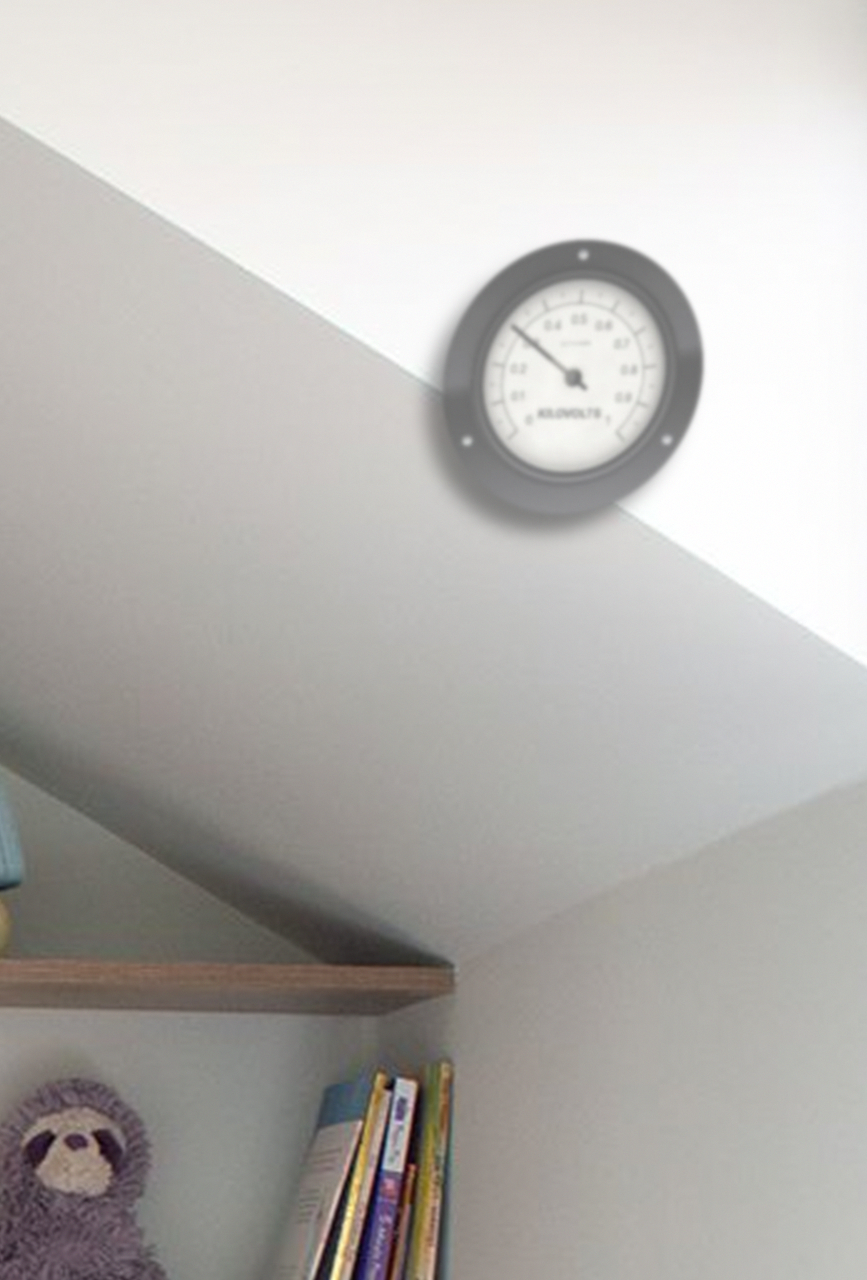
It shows 0.3; kV
